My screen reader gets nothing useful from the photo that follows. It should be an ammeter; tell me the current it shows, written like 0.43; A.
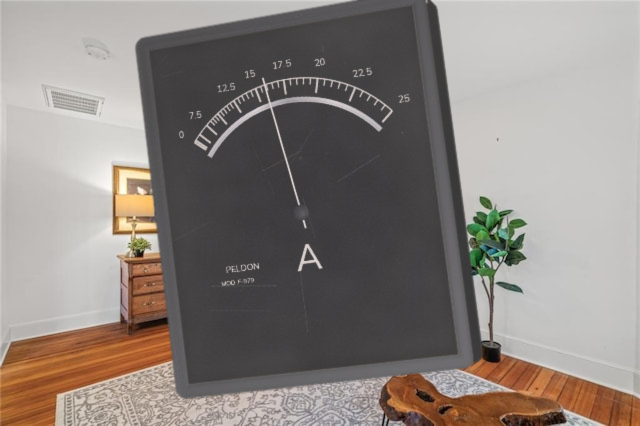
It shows 16; A
